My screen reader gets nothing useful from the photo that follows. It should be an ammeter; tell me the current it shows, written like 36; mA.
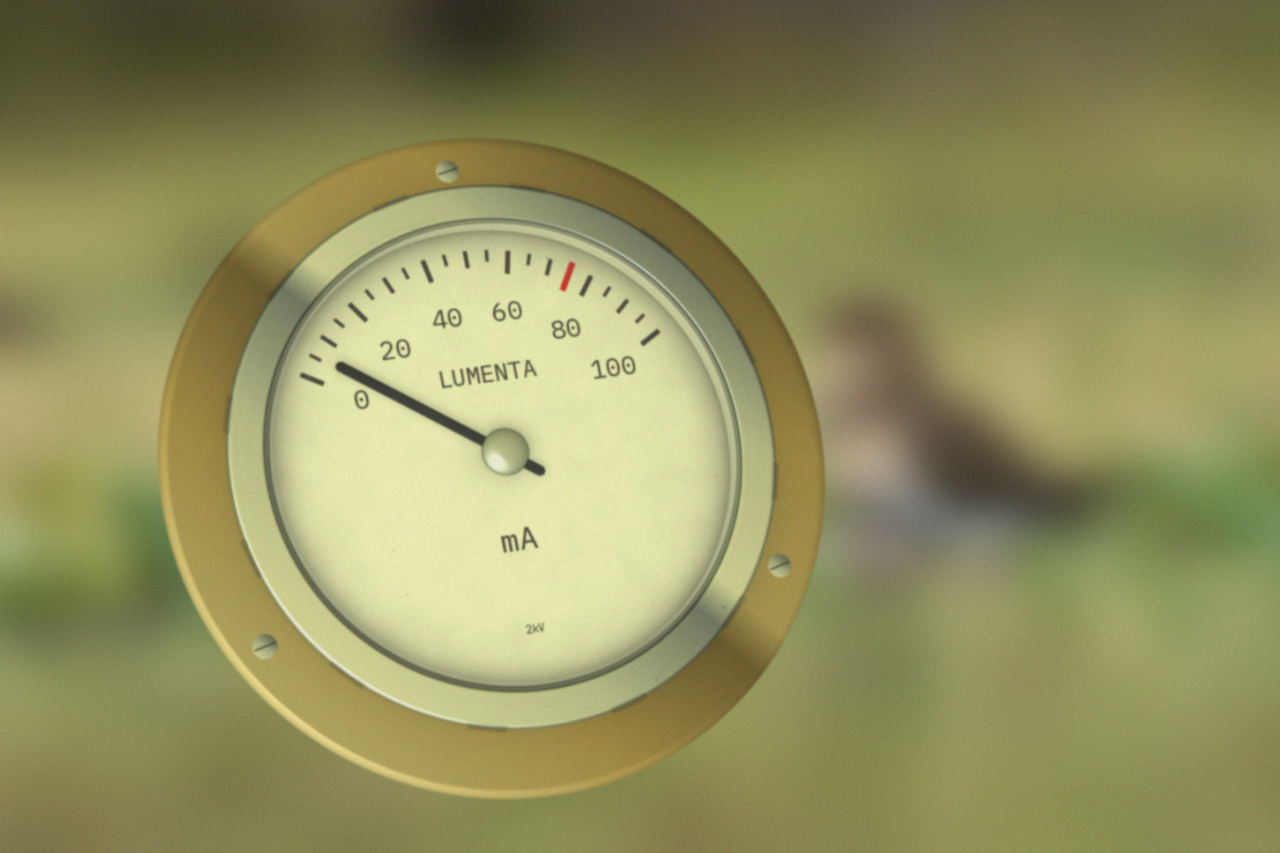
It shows 5; mA
